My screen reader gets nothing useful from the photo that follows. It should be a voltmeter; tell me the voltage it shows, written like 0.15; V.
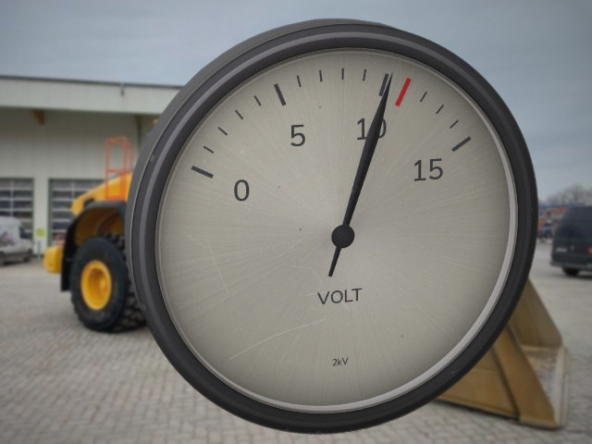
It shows 10; V
